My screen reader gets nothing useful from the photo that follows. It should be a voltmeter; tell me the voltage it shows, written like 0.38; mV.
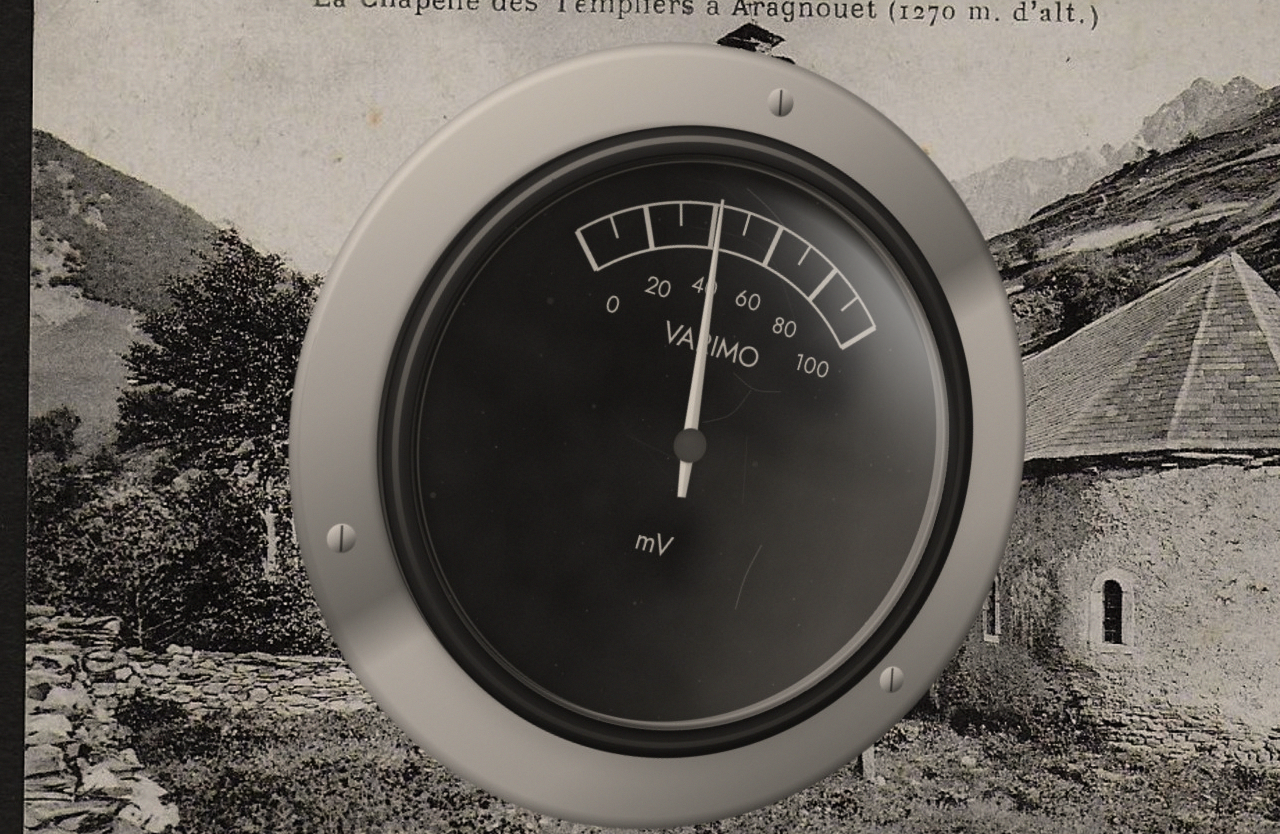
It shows 40; mV
